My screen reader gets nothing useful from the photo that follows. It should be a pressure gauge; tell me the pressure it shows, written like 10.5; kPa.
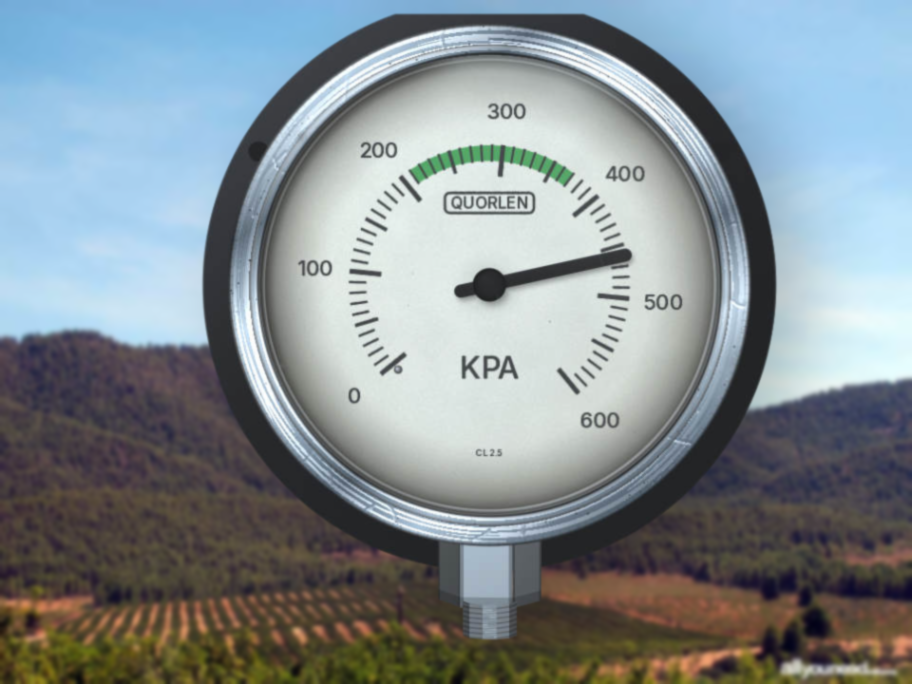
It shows 460; kPa
